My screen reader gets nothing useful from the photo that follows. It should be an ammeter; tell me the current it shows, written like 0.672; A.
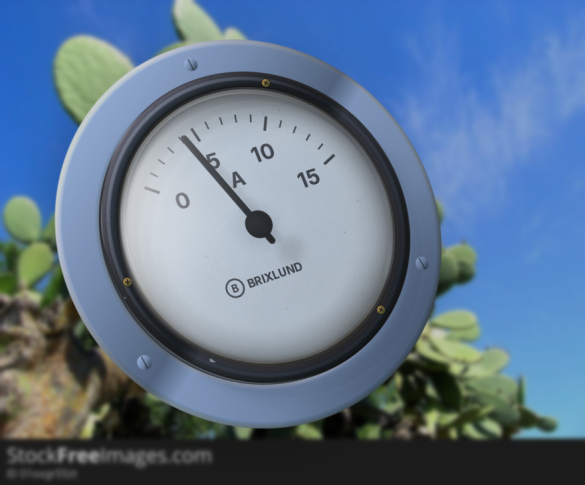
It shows 4; A
